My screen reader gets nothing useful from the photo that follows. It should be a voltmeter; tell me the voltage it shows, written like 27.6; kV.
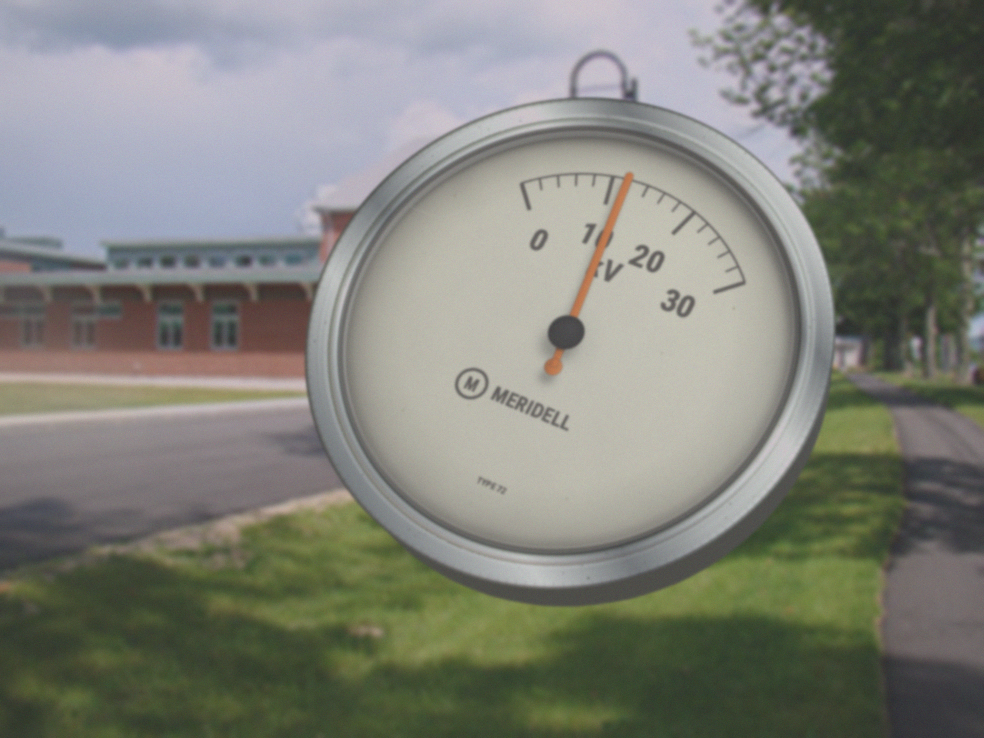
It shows 12; kV
